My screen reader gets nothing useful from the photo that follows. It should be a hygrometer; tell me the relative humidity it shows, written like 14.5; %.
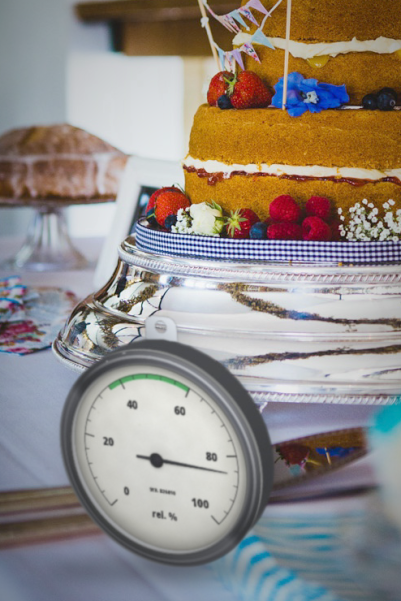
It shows 84; %
